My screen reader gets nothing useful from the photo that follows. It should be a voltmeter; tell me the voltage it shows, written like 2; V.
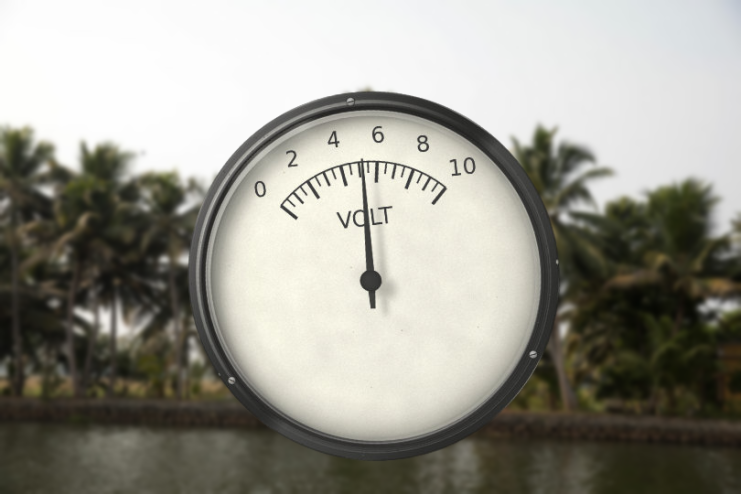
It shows 5.25; V
